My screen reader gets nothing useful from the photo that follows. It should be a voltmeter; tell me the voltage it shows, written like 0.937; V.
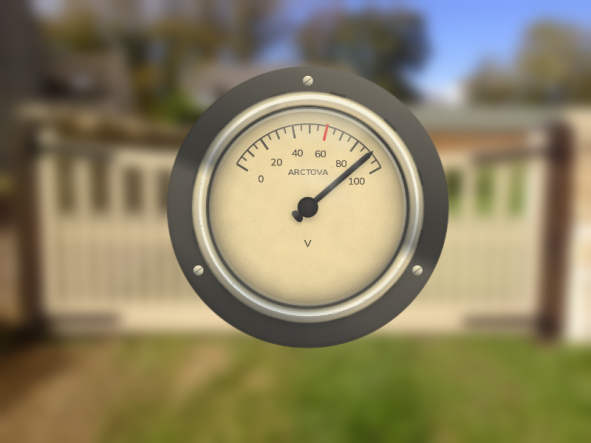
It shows 90; V
